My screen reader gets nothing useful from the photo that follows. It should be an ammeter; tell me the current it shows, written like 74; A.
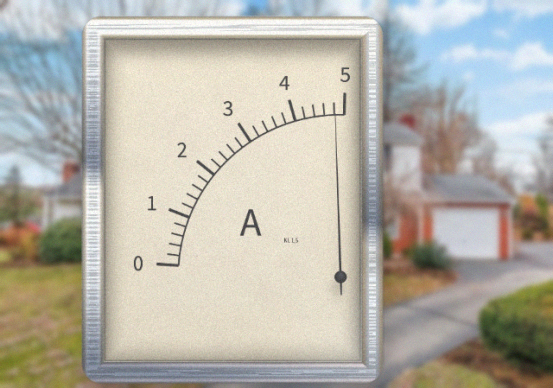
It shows 4.8; A
